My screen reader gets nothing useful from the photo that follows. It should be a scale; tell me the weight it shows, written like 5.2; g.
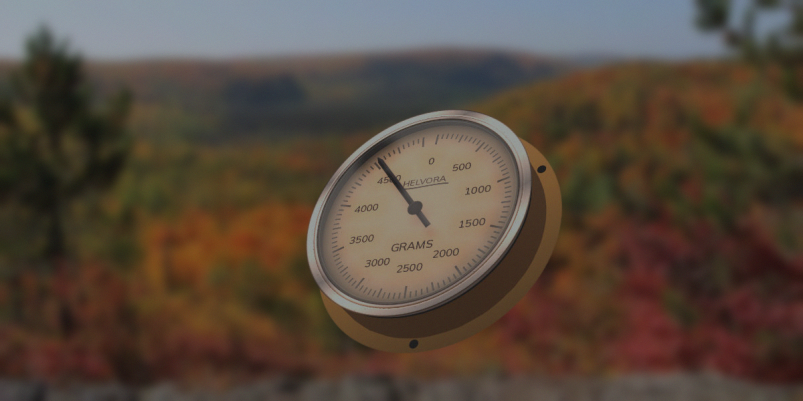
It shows 4550; g
